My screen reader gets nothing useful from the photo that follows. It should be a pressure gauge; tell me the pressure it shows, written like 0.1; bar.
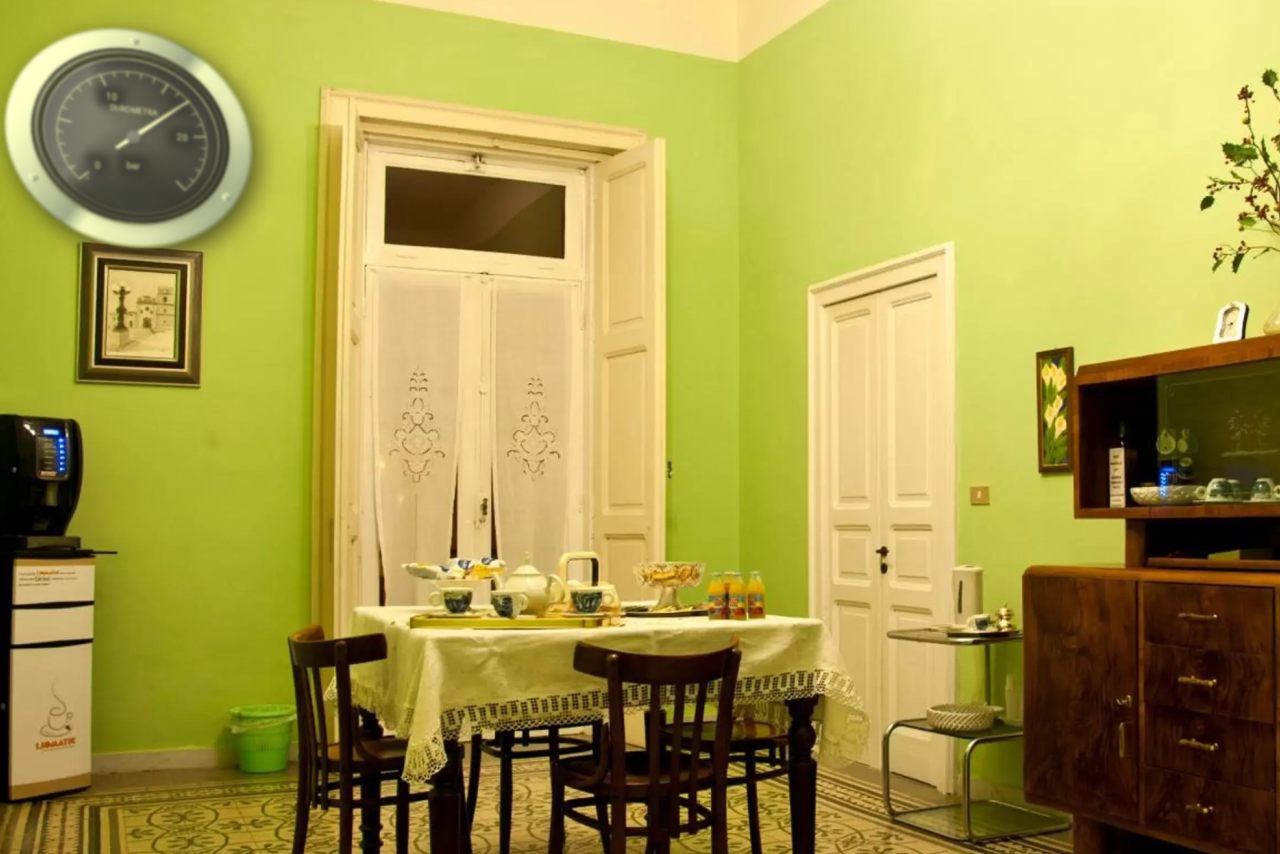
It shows 17; bar
